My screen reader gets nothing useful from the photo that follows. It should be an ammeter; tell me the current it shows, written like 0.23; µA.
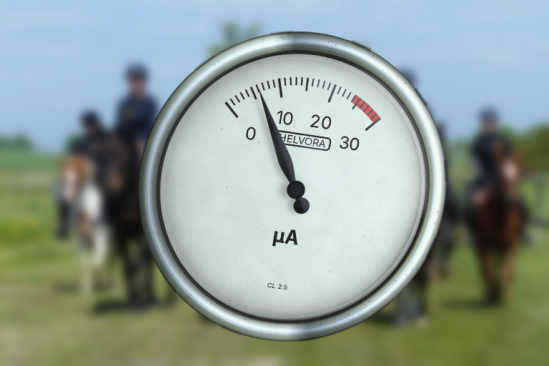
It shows 6; µA
